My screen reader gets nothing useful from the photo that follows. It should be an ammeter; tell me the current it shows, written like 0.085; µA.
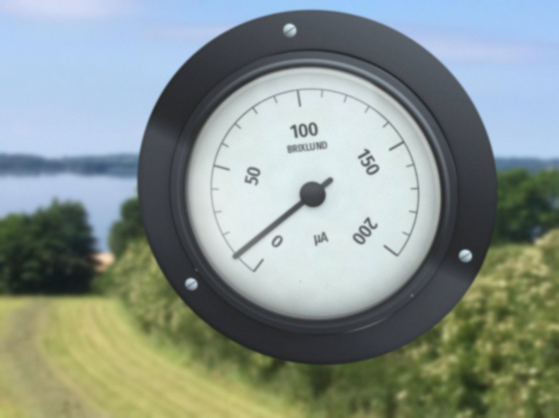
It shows 10; µA
